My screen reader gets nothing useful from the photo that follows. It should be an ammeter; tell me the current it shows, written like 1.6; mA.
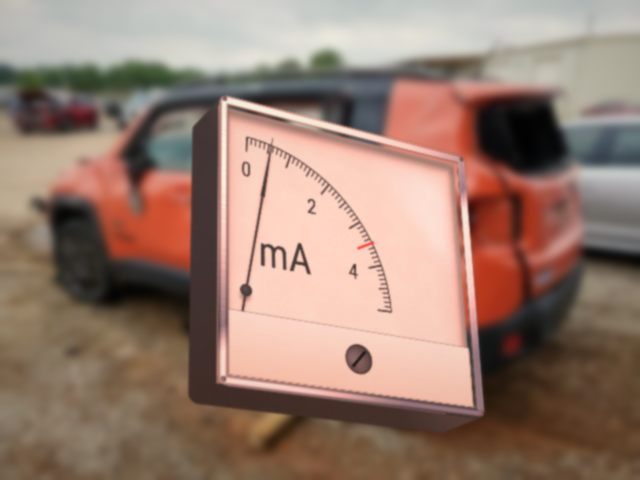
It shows 0.5; mA
